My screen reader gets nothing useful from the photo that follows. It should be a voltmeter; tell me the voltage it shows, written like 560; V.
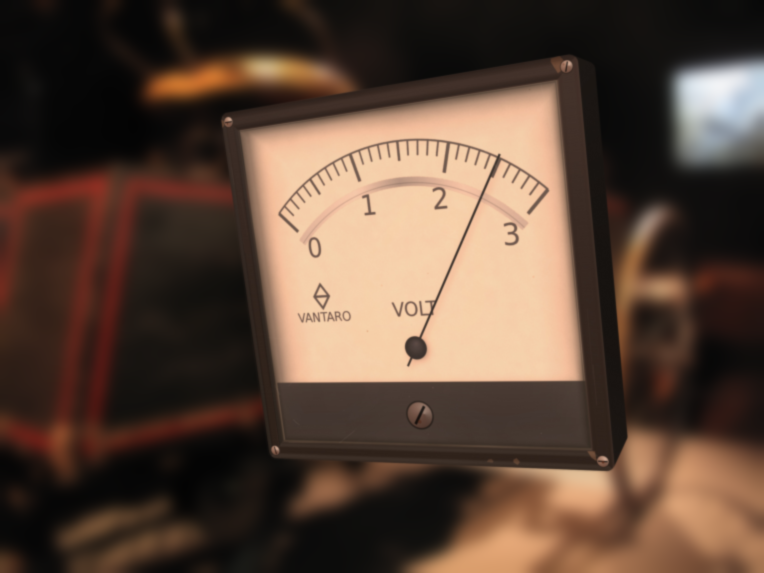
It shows 2.5; V
